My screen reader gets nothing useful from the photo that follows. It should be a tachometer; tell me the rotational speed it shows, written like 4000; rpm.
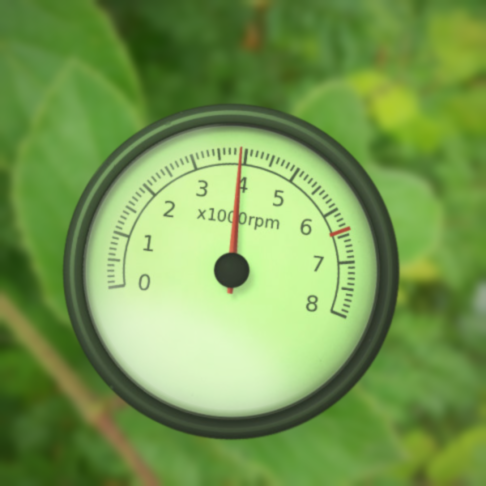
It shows 3900; rpm
